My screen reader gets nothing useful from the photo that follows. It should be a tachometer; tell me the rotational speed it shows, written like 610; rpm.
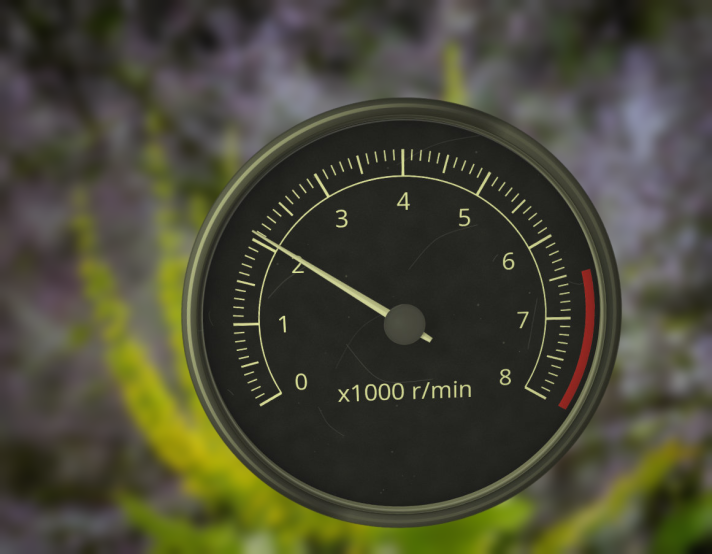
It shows 2100; rpm
